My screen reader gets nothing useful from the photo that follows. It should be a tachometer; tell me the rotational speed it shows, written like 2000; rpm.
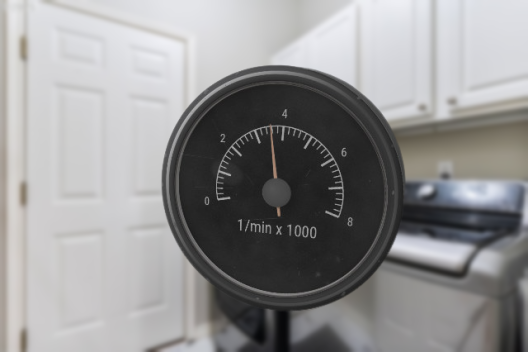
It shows 3600; rpm
